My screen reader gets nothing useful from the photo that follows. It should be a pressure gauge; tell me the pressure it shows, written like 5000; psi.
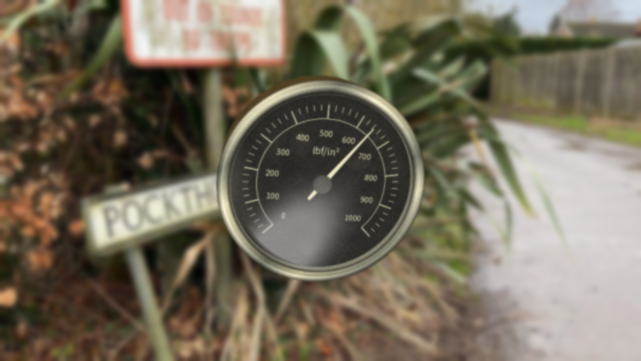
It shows 640; psi
